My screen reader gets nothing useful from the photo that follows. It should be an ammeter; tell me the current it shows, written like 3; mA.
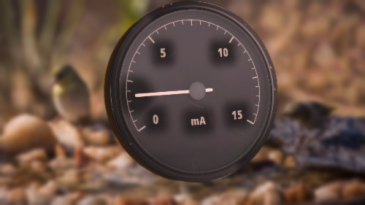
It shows 1.75; mA
